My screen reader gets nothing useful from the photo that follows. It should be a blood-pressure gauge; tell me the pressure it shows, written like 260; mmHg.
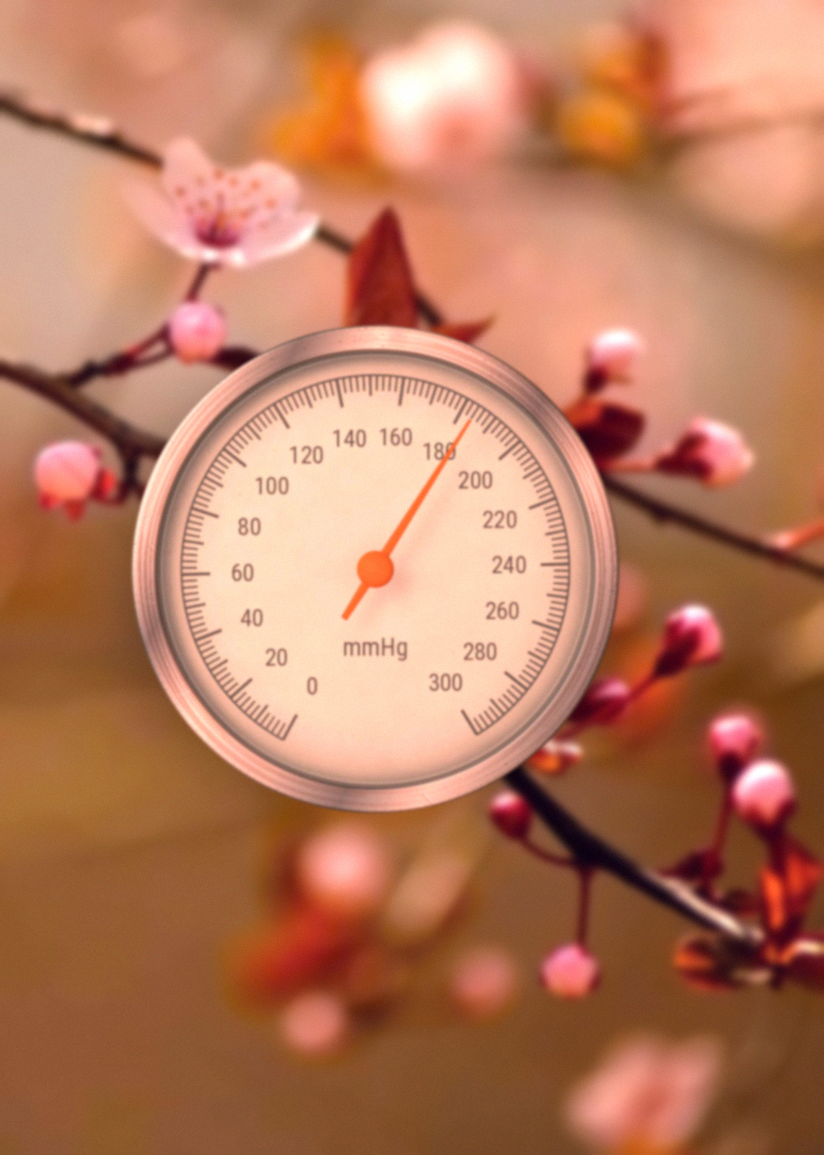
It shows 184; mmHg
